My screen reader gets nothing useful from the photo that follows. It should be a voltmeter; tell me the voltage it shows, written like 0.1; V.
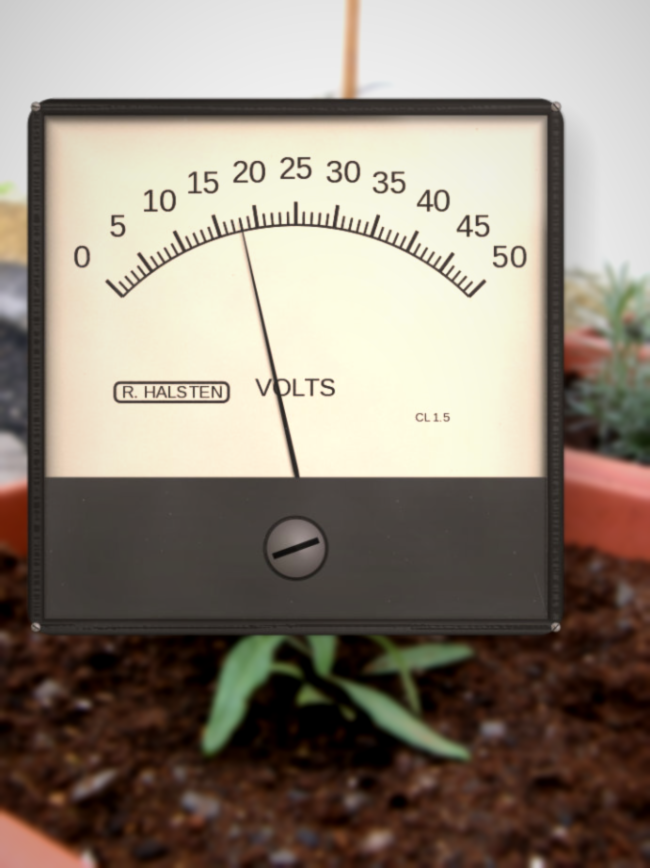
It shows 18; V
